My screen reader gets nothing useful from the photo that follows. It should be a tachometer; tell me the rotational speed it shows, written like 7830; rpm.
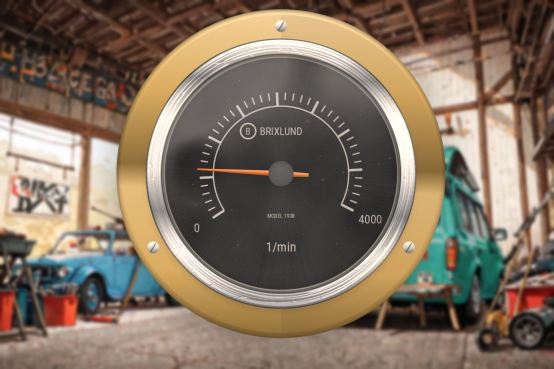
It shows 600; rpm
